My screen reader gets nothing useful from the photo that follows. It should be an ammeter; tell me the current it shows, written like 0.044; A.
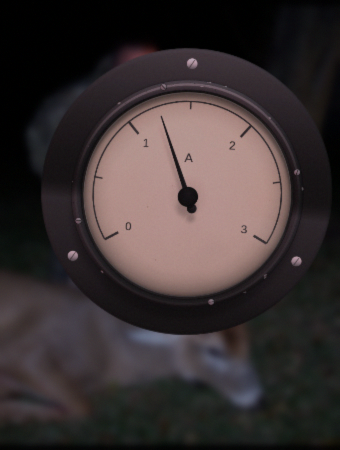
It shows 1.25; A
